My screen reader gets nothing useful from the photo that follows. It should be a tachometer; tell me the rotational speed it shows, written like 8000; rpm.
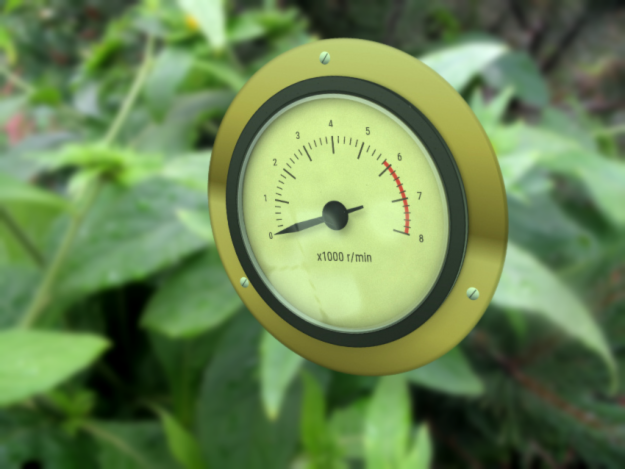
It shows 0; rpm
